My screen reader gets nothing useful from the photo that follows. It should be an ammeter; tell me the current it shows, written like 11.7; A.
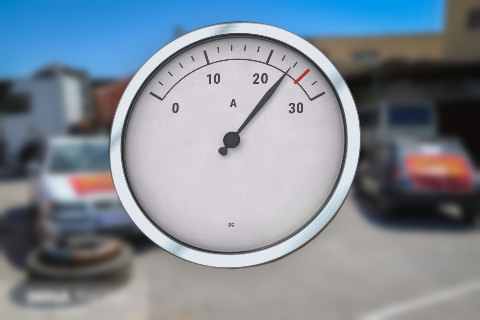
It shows 24; A
